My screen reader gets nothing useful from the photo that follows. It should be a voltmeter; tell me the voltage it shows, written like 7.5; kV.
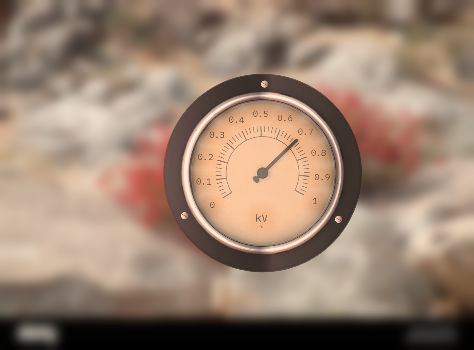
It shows 0.7; kV
